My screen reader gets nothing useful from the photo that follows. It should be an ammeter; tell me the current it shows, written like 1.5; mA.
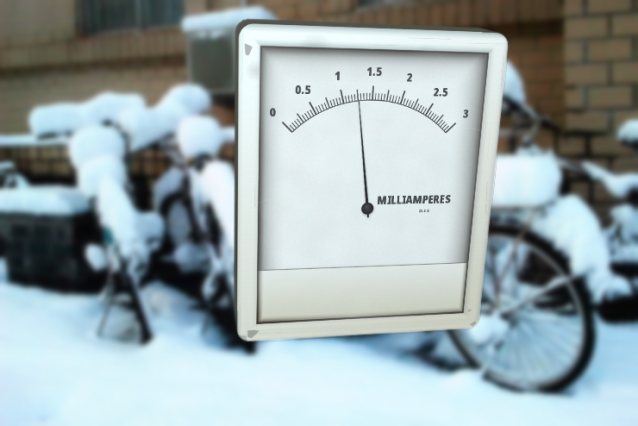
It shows 1.25; mA
